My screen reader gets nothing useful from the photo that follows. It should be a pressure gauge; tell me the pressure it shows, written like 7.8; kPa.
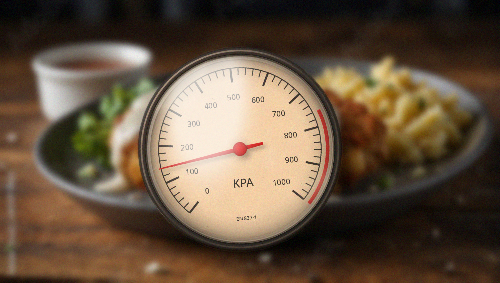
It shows 140; kPa
